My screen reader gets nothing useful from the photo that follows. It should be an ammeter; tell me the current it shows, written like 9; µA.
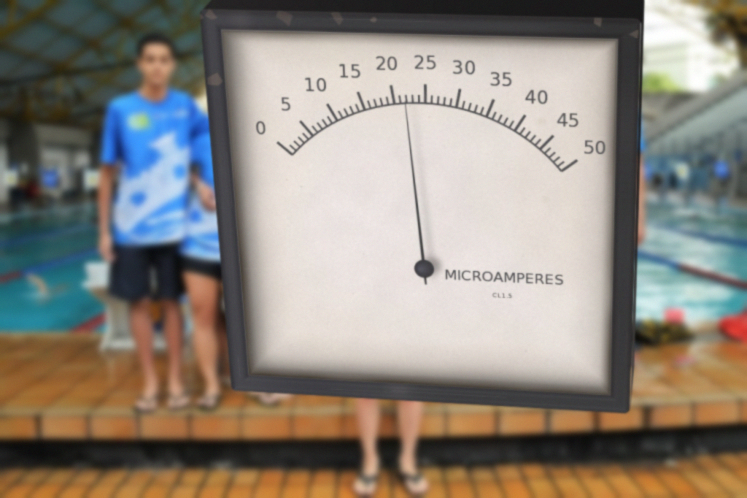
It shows 22; µA
